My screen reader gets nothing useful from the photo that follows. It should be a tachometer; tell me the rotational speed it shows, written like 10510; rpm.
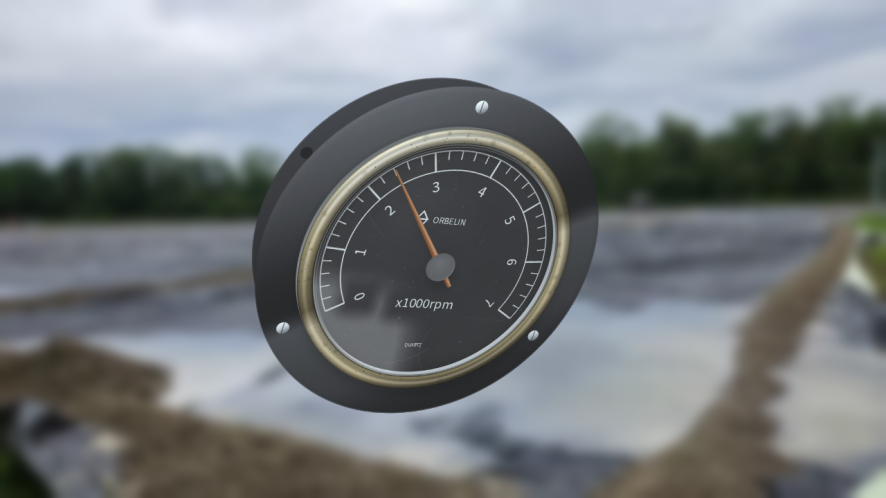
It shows 2400; rpm
